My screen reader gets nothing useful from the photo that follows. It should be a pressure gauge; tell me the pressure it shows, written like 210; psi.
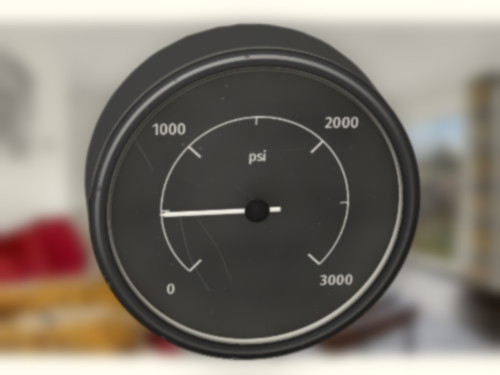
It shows 500; psi
